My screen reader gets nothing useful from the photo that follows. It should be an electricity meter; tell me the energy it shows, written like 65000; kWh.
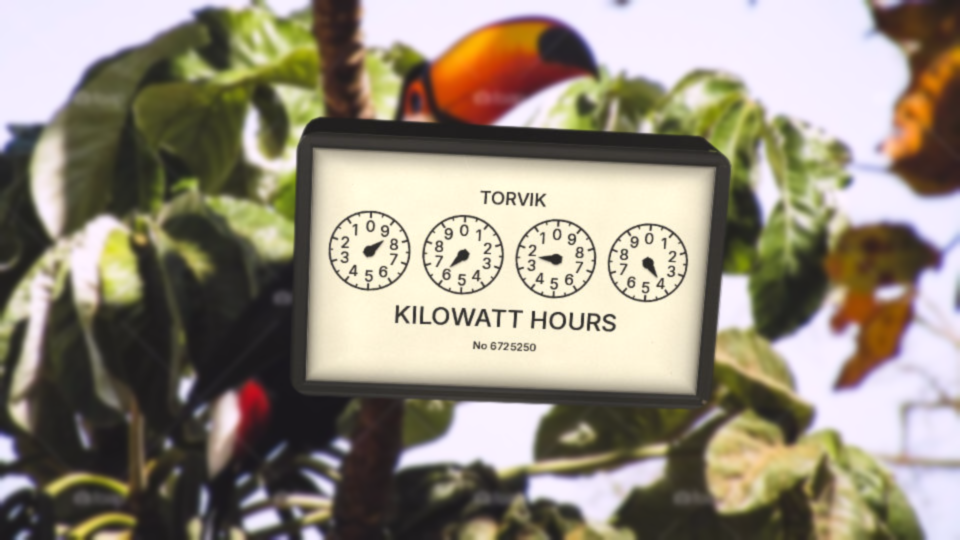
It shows 8624; kWh
